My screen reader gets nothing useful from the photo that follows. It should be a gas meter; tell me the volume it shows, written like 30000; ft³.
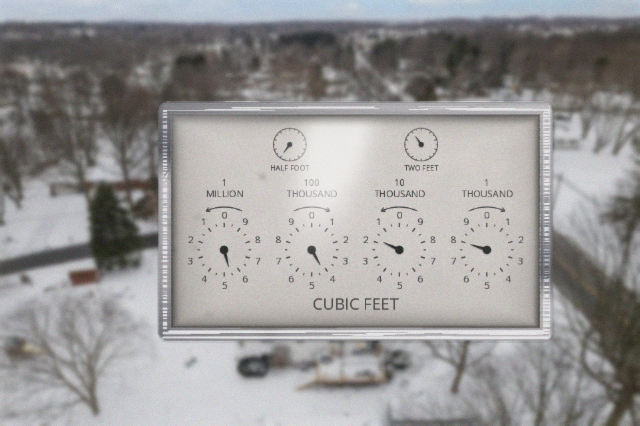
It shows 541800; ft³
